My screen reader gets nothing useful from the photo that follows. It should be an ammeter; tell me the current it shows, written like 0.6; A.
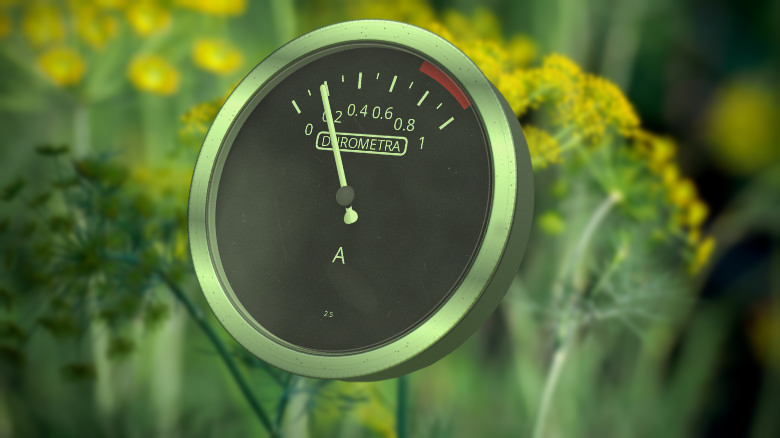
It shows 0.2; A
